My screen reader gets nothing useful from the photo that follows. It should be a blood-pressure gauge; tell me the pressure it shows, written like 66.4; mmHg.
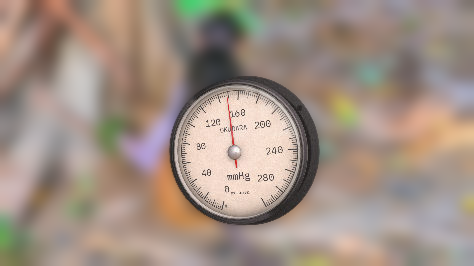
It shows 150; mmHg
